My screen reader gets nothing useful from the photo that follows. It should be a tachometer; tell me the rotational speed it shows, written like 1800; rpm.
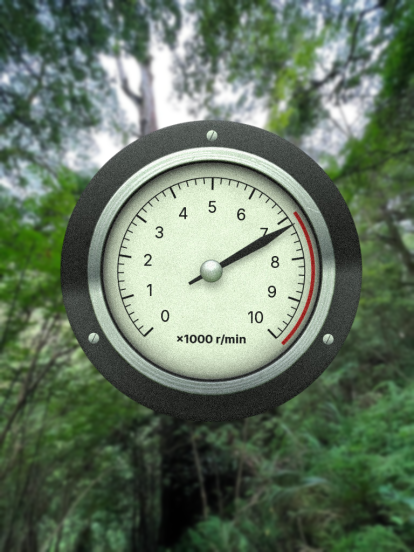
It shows 7200; rpm
